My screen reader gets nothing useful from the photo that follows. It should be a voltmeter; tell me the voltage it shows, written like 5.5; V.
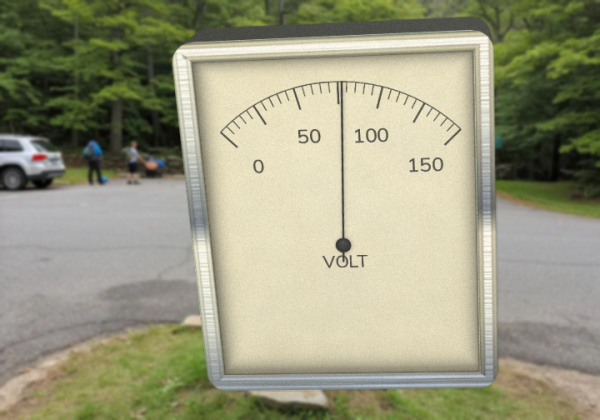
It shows 77.5; V
